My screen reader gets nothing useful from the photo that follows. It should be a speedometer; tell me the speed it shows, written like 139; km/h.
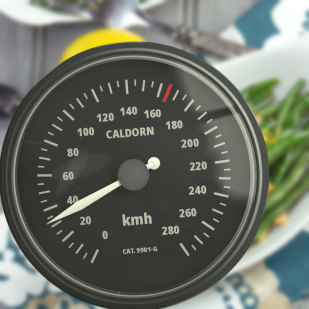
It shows 32.5; km/h
